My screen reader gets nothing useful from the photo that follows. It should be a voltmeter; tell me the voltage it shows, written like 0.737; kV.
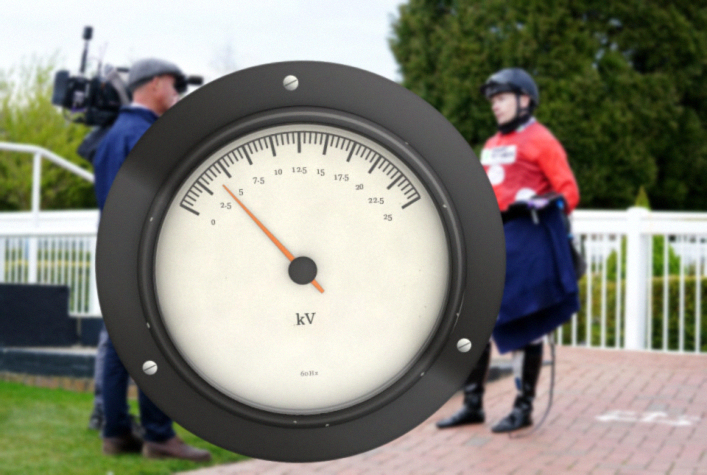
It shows 4; kV
